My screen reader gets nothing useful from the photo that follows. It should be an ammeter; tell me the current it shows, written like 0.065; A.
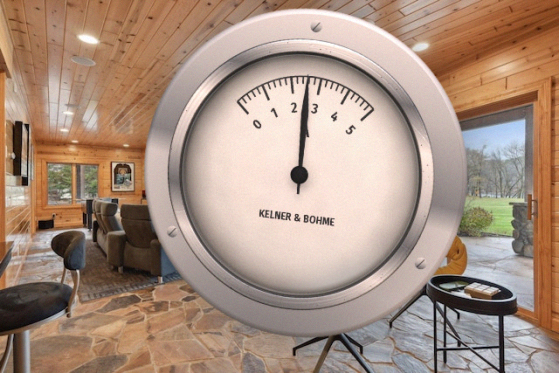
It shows 2.6; A
